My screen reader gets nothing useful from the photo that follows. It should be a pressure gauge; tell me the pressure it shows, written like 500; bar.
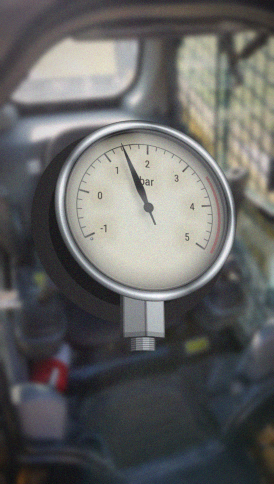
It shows 1.4; bar
